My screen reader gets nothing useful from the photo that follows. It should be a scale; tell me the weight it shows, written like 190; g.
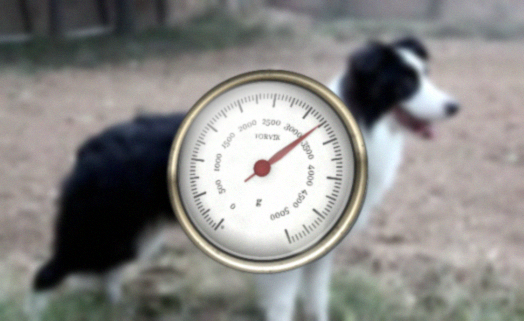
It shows 3250; g
